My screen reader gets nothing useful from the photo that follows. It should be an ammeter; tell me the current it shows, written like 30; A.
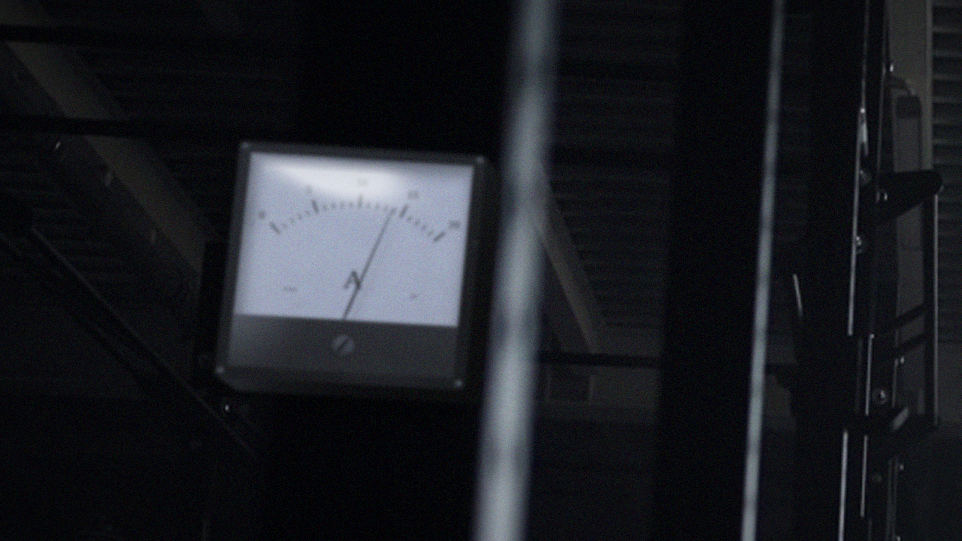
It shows 14; A
